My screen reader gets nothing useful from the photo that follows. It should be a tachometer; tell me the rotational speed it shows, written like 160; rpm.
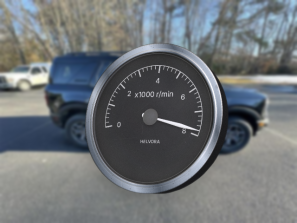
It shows 7800; rpm
